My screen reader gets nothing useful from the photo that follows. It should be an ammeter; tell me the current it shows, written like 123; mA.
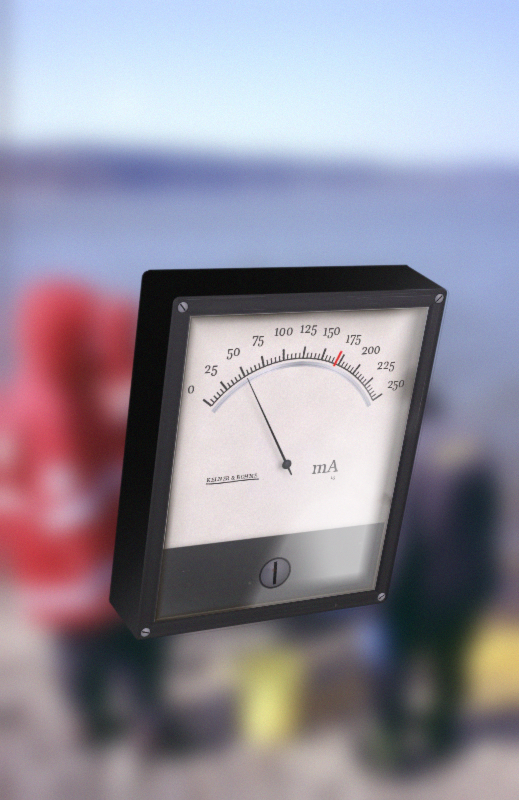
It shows 50; mA
